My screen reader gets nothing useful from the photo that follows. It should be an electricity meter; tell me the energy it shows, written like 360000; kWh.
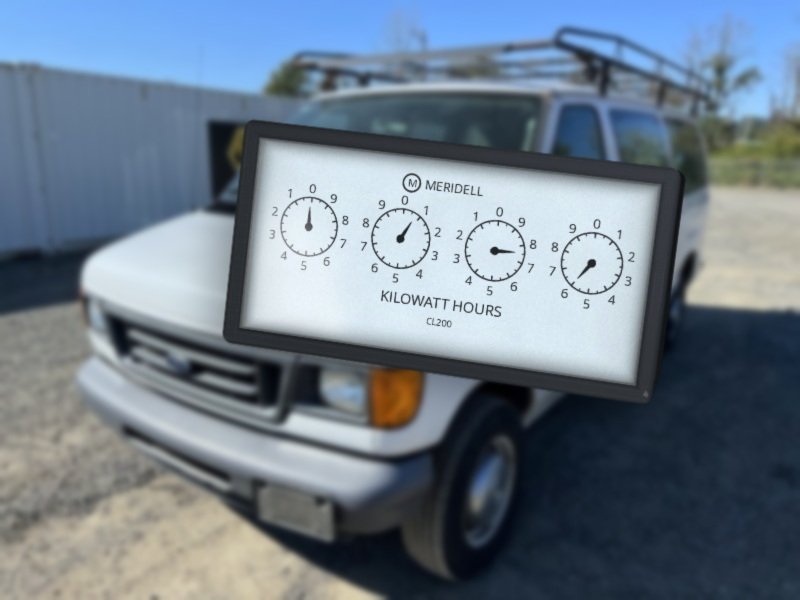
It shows 76; kWh
